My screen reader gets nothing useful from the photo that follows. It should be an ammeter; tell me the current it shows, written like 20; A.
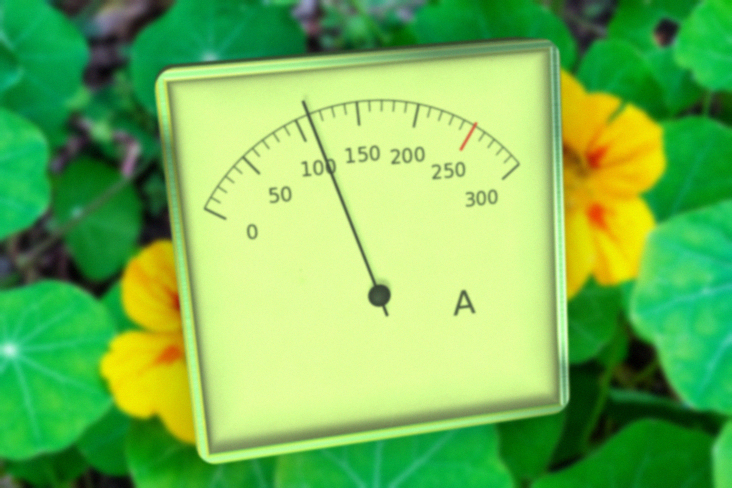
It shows 110; A
